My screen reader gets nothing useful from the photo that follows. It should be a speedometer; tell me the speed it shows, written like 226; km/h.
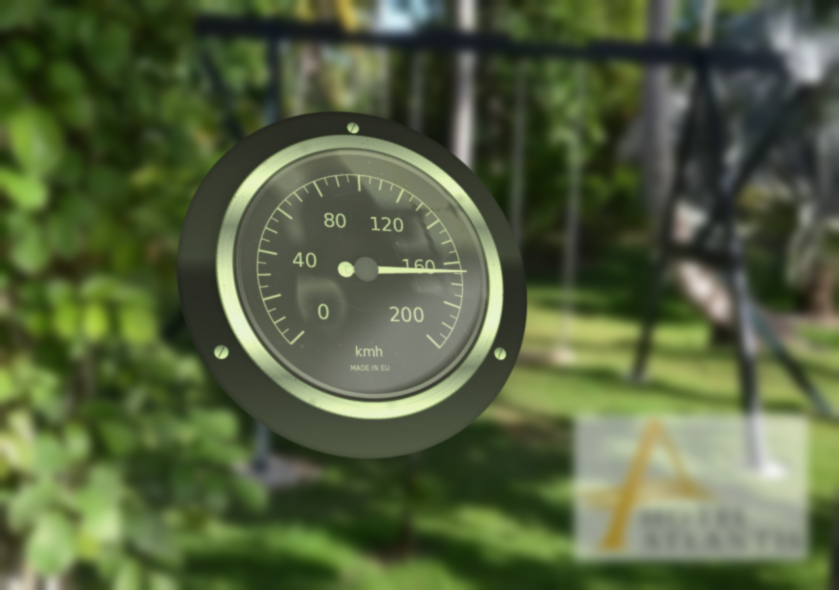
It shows 165; km/h
